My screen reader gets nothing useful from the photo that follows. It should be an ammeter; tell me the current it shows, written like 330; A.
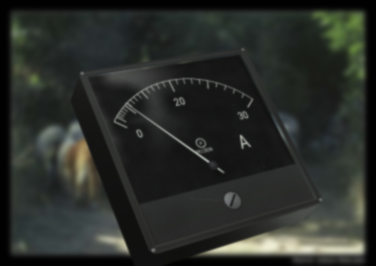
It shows 10; A
